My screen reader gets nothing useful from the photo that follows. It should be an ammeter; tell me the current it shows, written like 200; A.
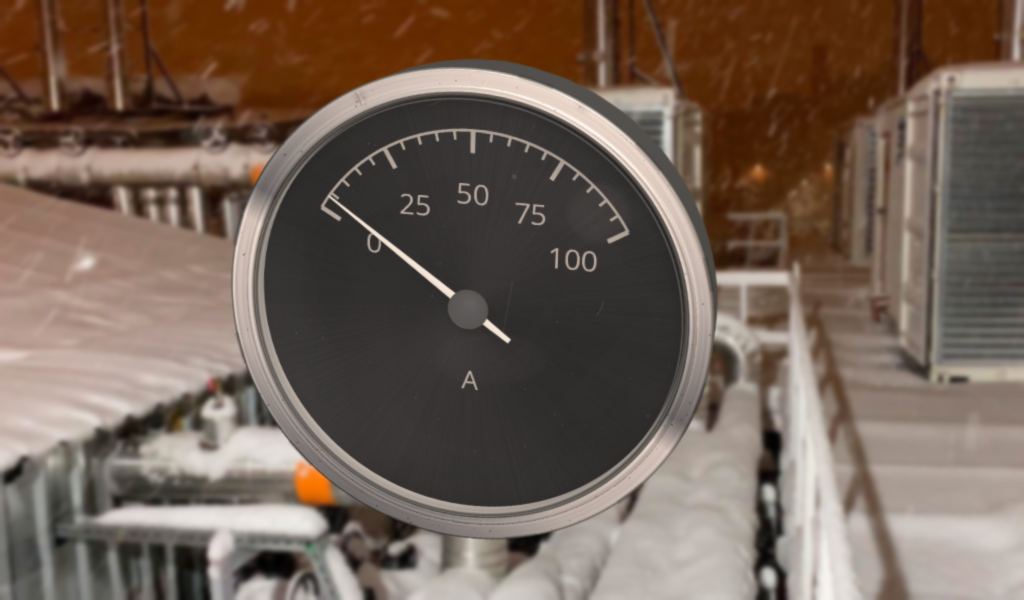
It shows 5; A
